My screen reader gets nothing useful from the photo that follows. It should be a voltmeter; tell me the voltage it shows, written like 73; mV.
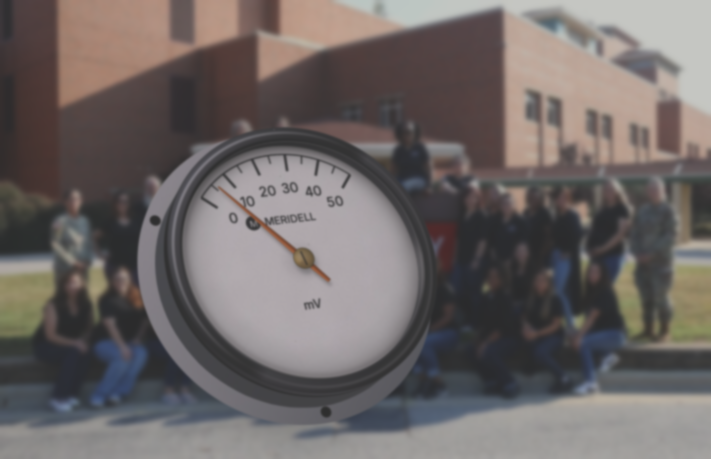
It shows 5; mV
